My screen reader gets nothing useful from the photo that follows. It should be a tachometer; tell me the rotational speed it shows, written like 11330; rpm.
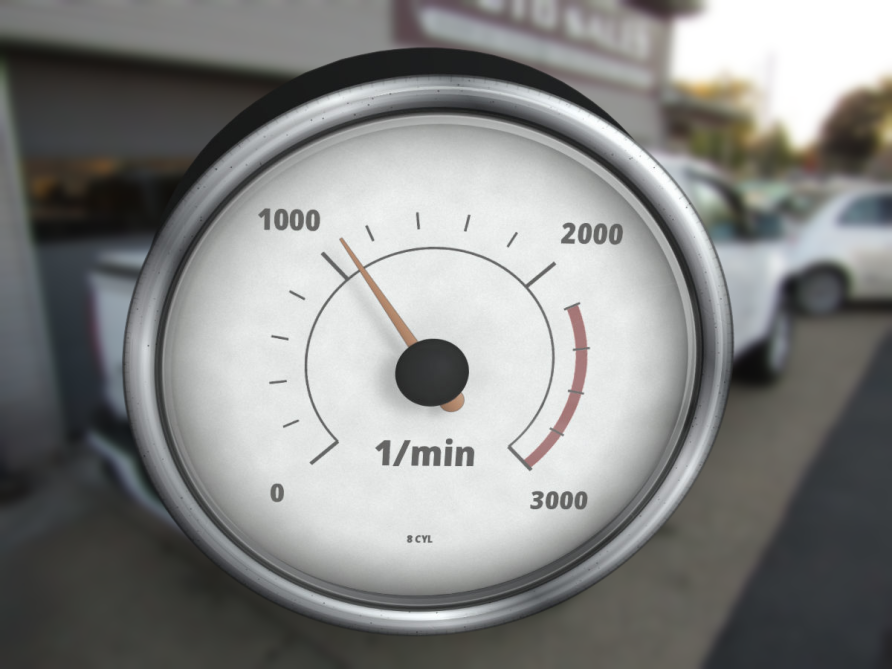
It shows 1100; rpm
